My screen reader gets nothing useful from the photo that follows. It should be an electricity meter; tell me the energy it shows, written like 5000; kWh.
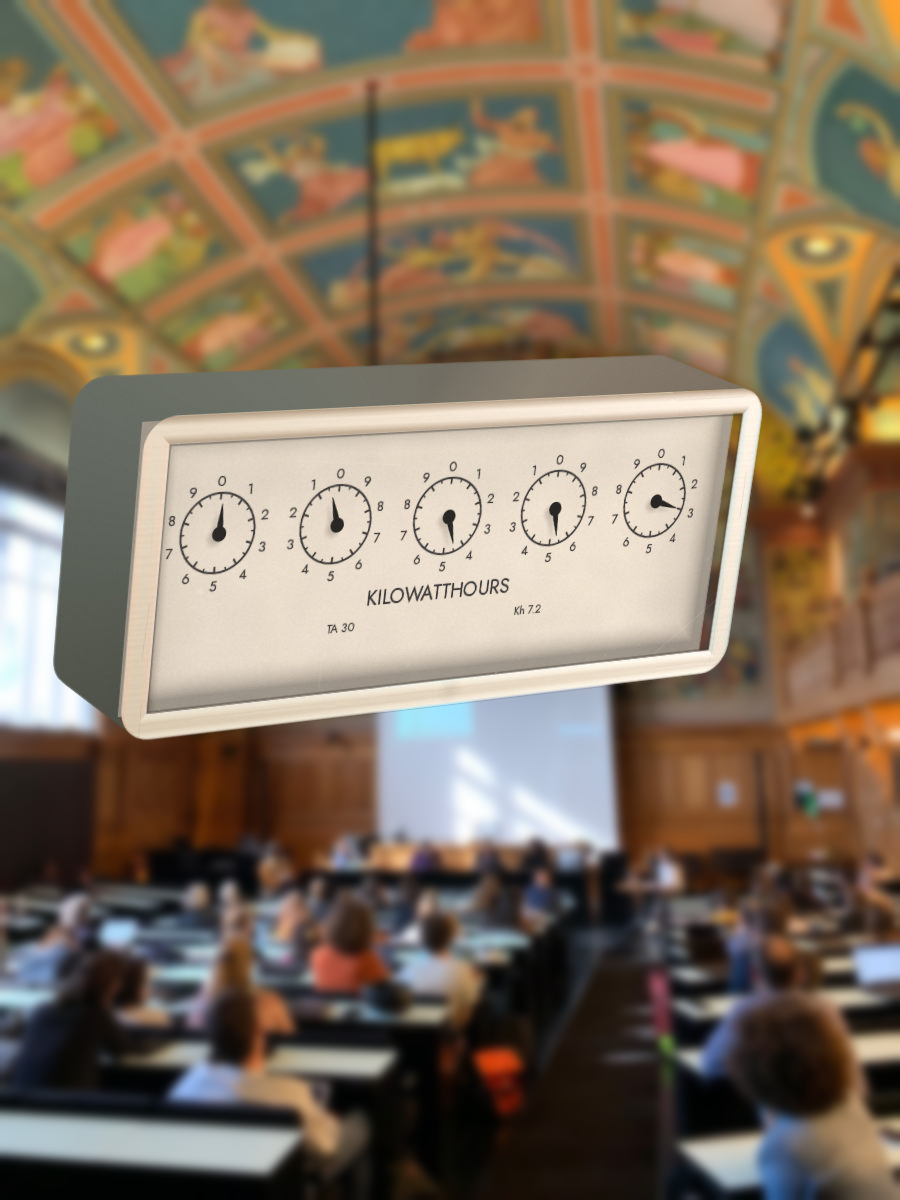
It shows 453; kWh
